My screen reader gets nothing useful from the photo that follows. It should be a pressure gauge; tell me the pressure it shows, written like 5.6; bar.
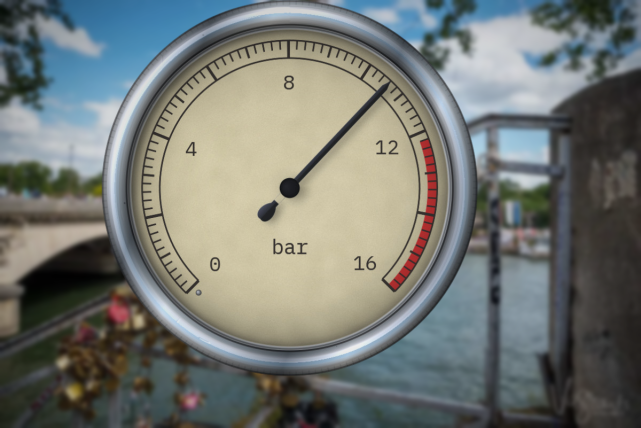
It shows 10.6; bar
